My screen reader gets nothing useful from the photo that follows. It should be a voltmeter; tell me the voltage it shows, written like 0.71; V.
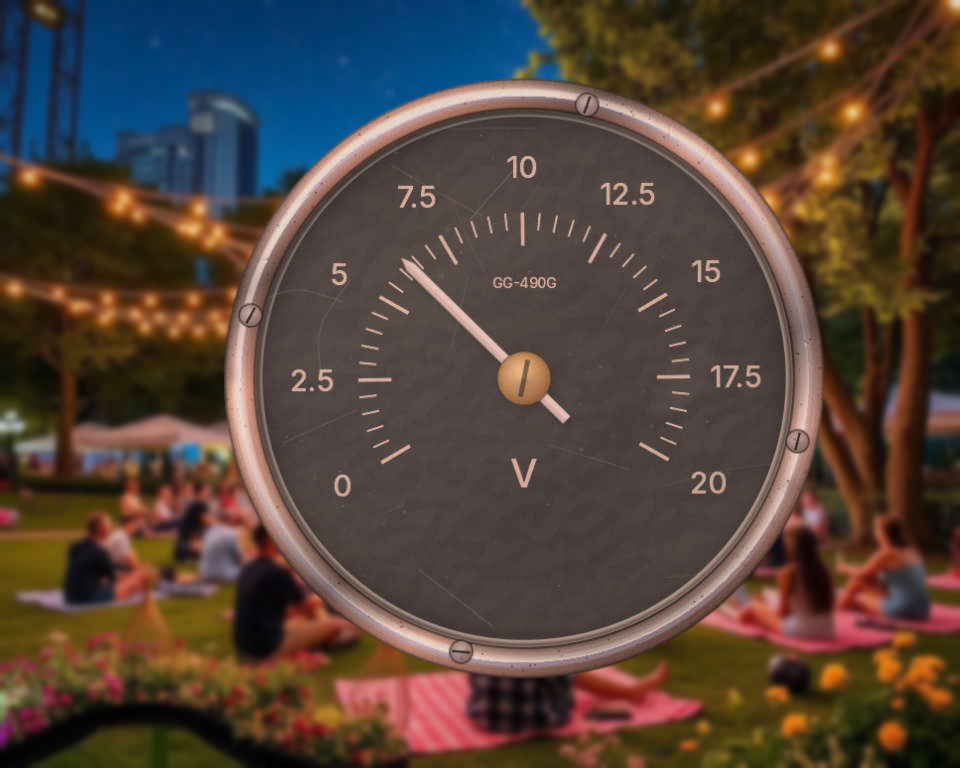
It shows 6.25; V
